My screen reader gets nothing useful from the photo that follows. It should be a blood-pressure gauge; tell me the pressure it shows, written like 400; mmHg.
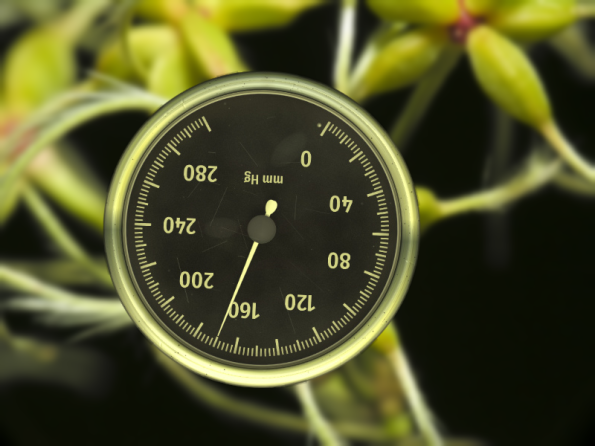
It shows 170; mmHg
